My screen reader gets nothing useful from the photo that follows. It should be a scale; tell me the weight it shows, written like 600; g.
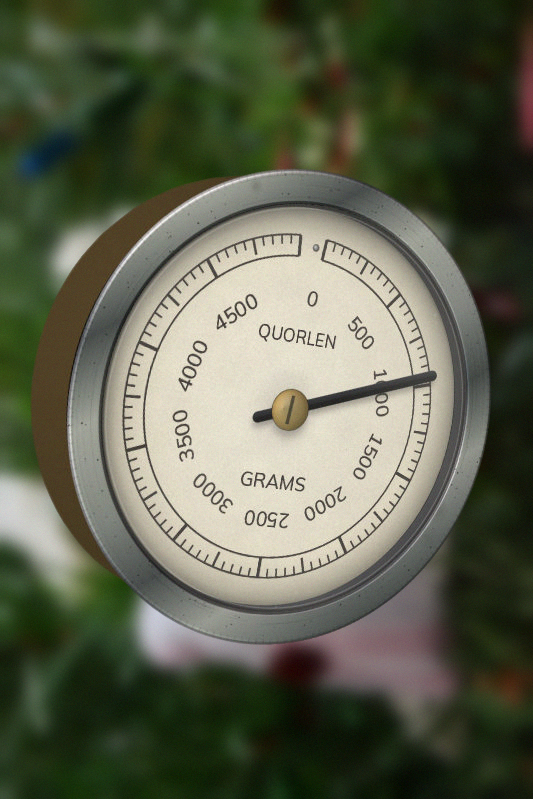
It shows 950; g
